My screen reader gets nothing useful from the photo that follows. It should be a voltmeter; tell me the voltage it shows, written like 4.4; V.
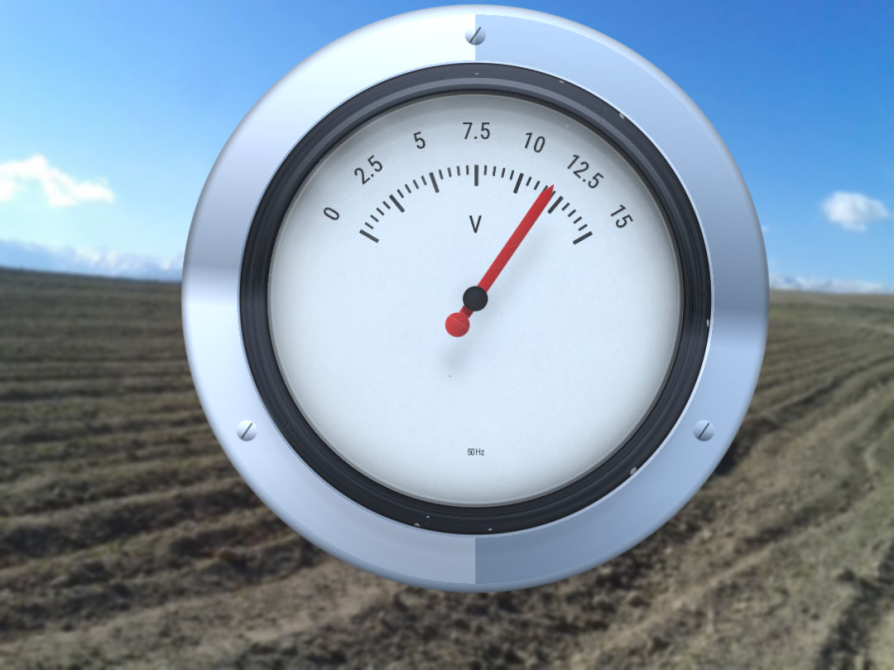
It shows 11.75; V
